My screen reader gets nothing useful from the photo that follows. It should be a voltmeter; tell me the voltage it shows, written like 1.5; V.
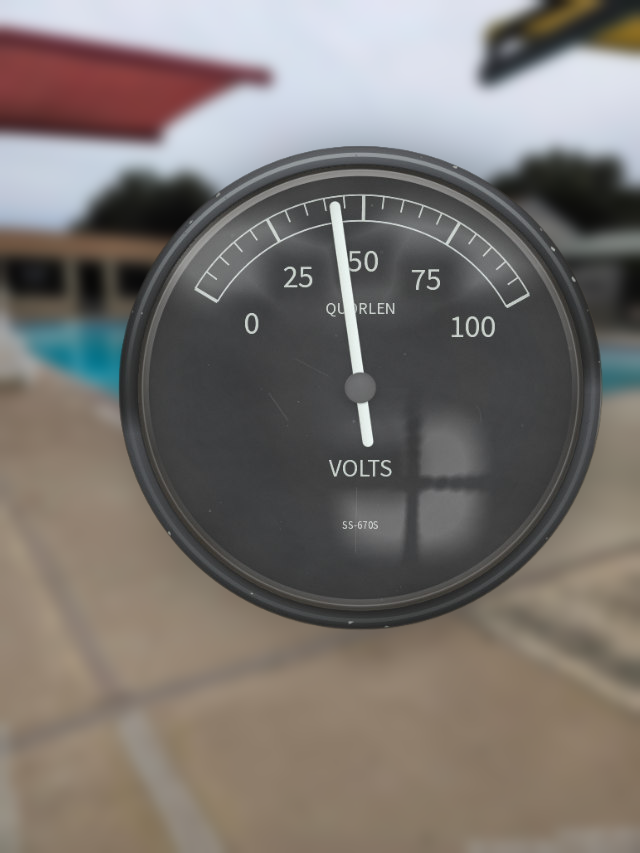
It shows 42.5; V
